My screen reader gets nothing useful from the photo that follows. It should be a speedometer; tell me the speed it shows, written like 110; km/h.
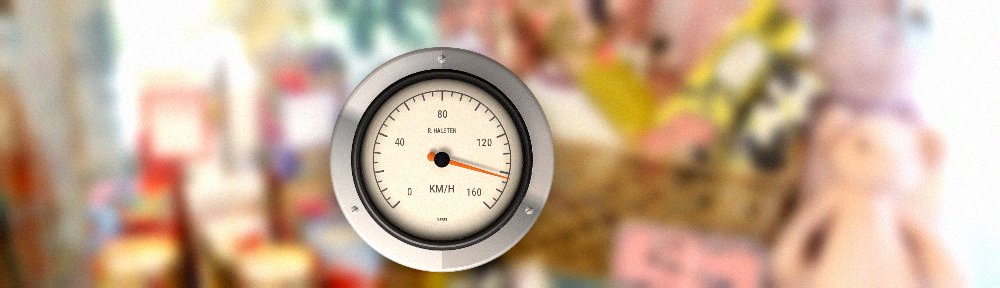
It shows 142.5; km/h
